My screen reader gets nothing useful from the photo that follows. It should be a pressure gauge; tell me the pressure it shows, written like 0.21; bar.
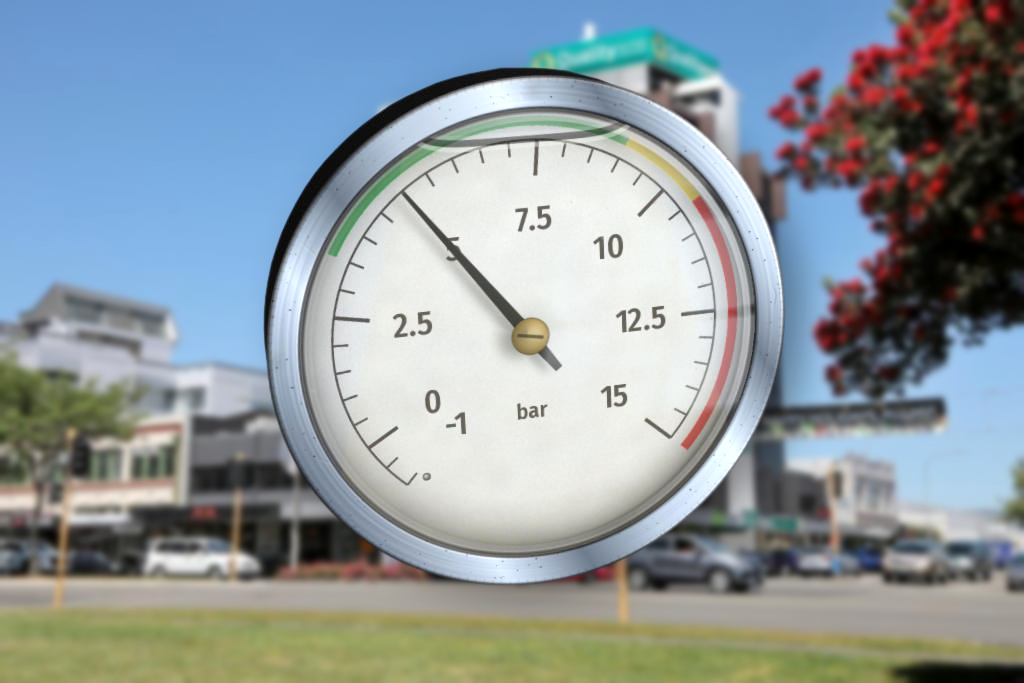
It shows 5; bar
